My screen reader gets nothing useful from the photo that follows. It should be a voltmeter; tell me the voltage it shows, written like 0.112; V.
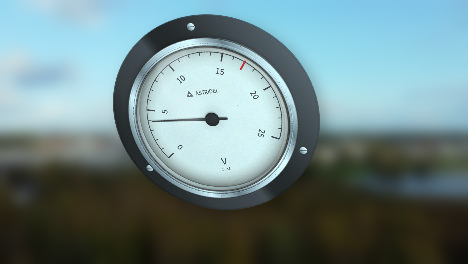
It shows 4; V
